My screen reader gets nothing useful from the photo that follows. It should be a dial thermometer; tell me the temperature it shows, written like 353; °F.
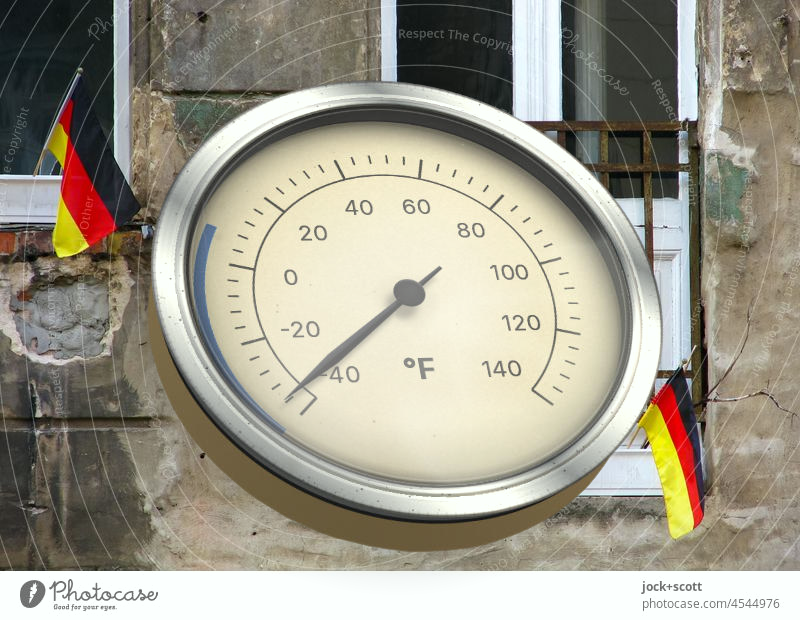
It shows -36; °F
